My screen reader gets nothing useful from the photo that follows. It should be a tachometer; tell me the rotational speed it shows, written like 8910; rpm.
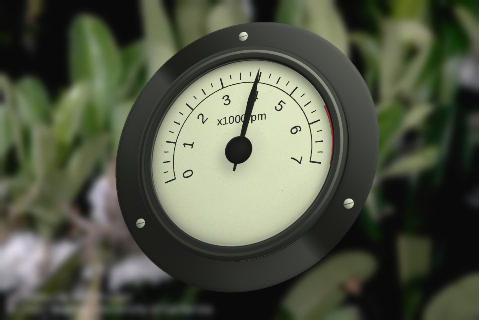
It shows 4000; rpm
